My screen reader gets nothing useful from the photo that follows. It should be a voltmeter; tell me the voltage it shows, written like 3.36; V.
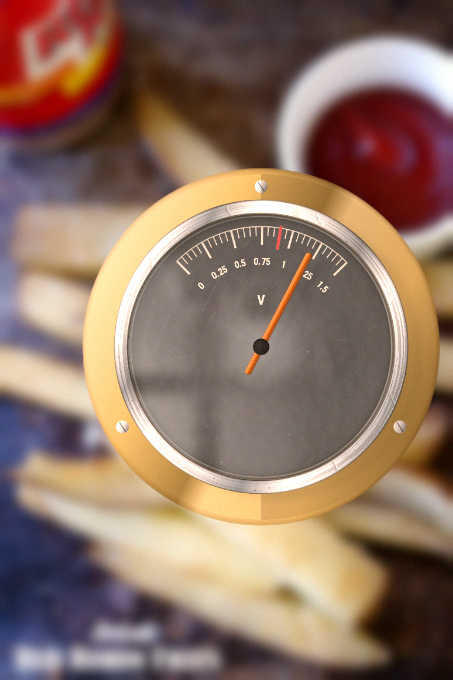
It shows 1.2; V
